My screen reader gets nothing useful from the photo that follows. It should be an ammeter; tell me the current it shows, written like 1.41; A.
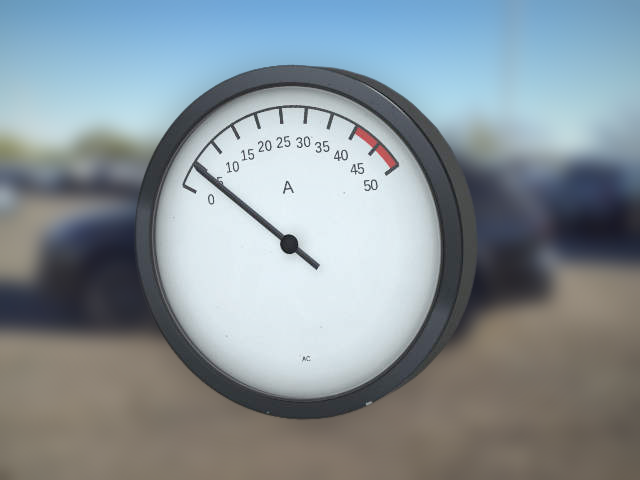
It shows 5; A
